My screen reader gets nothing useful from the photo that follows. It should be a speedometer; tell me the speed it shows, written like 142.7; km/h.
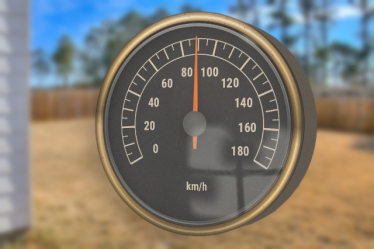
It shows 90; km/h
